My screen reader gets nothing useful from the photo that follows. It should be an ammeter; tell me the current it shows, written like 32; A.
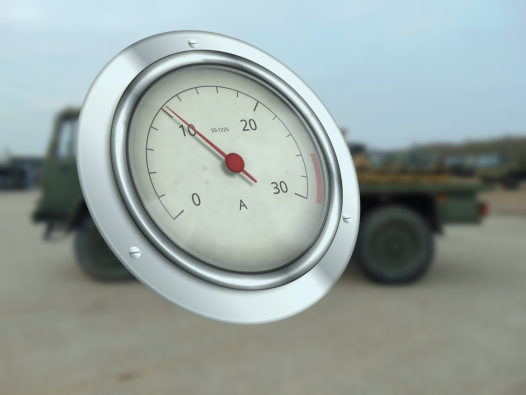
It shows 10; A
